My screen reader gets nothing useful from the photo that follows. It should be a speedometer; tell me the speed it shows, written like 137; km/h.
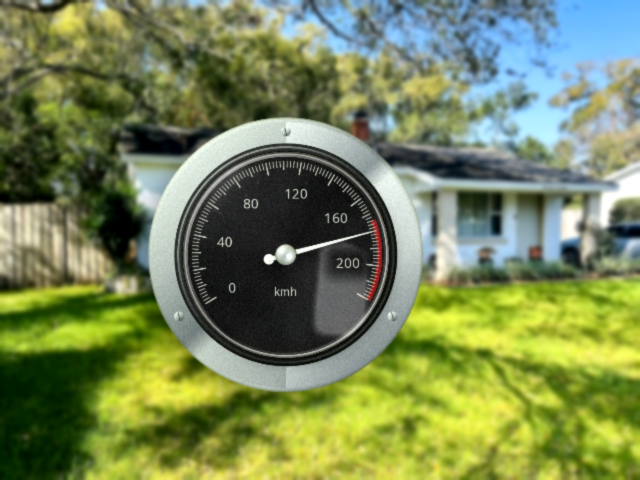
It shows 180; km/h
